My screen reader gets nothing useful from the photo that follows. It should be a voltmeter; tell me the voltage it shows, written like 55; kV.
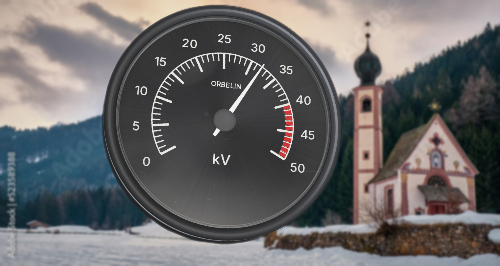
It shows 32; kV
